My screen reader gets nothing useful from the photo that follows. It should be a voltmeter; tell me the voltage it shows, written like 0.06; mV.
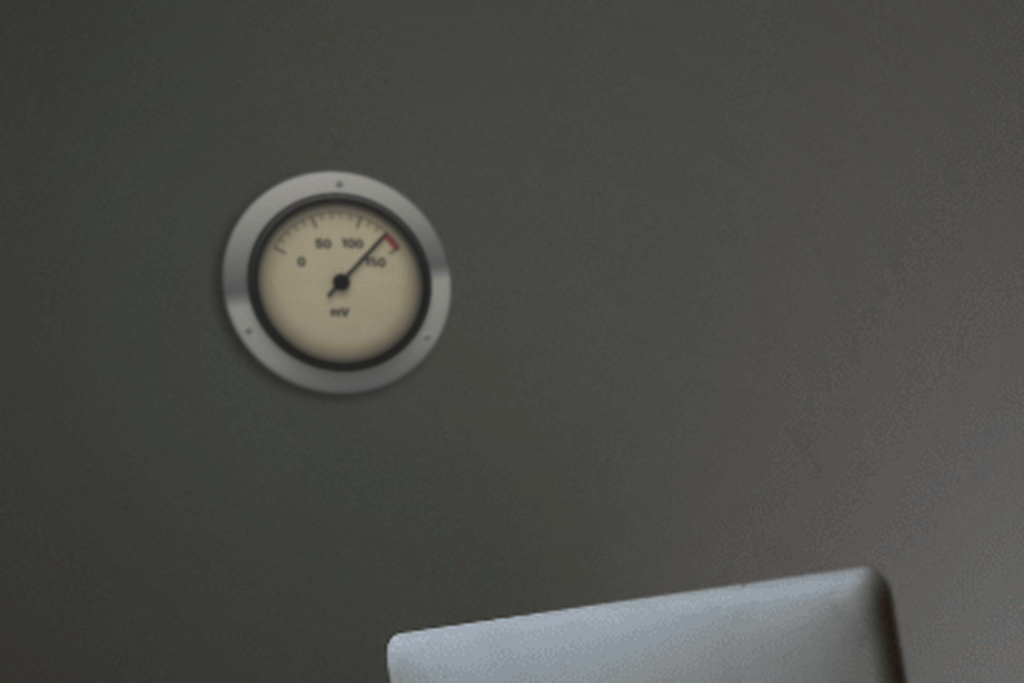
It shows 130; mV
